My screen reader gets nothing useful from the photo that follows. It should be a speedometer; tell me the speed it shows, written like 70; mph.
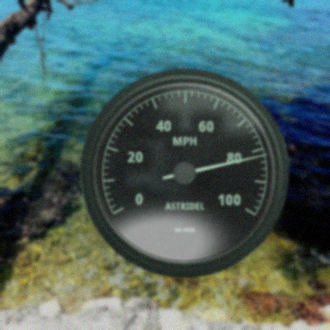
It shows 82; mph
